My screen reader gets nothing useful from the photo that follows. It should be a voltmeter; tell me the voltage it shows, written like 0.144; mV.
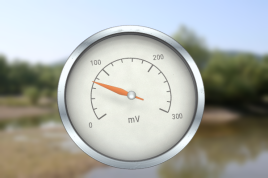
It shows 70; mV
